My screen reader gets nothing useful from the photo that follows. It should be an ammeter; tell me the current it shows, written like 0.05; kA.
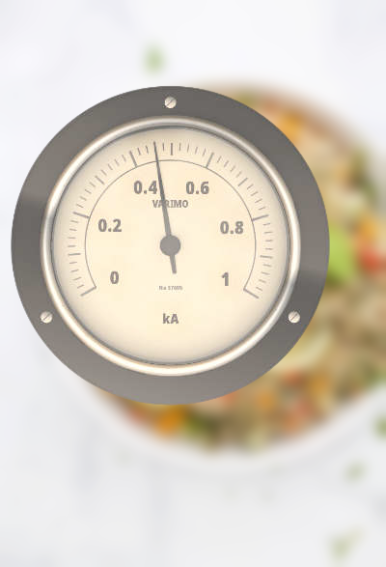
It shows 0.46; kA
